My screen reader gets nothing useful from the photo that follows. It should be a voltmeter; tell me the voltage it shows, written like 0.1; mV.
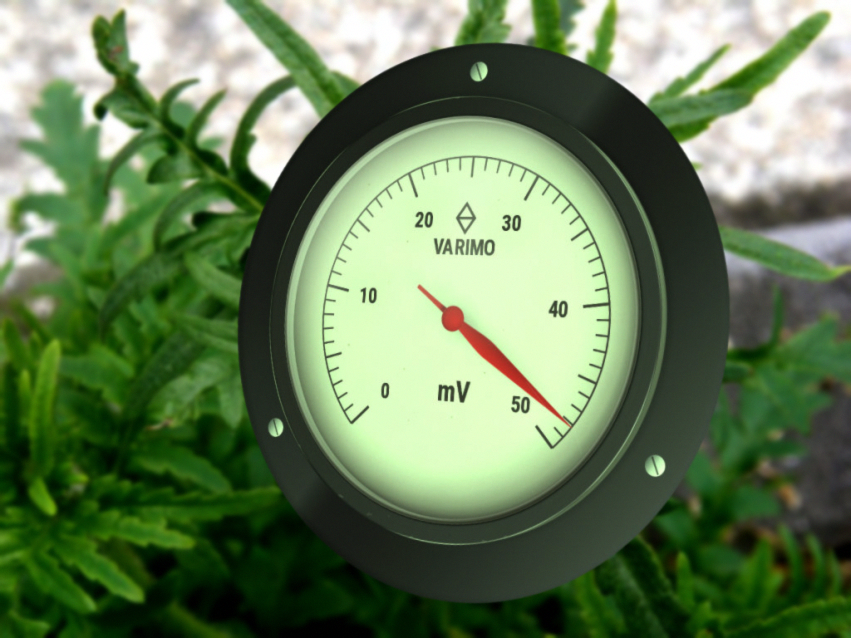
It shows 48; mV
